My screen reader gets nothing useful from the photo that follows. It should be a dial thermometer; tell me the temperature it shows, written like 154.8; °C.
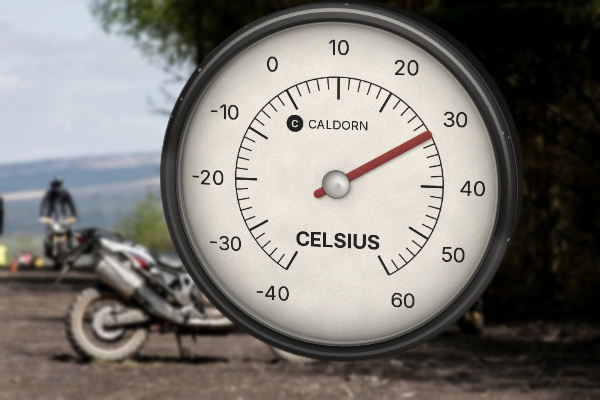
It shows 30; °C
